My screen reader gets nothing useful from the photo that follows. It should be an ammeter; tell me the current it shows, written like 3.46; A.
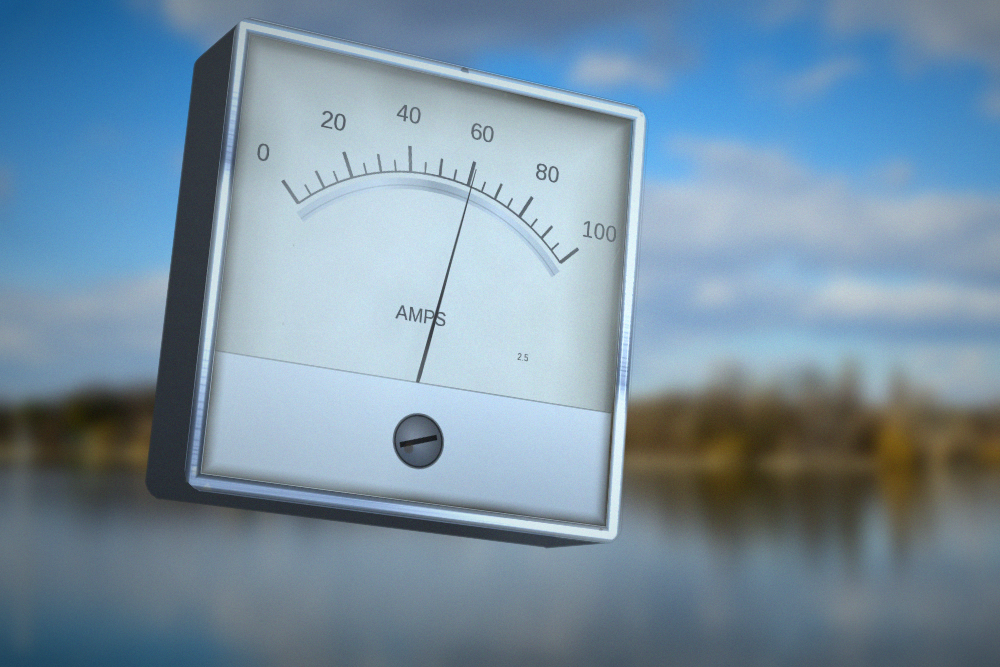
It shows 60; A
